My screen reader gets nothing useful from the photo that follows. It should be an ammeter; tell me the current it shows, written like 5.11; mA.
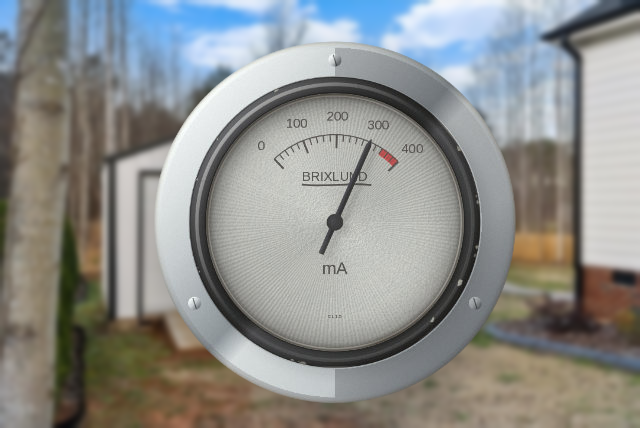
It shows 300; mA
